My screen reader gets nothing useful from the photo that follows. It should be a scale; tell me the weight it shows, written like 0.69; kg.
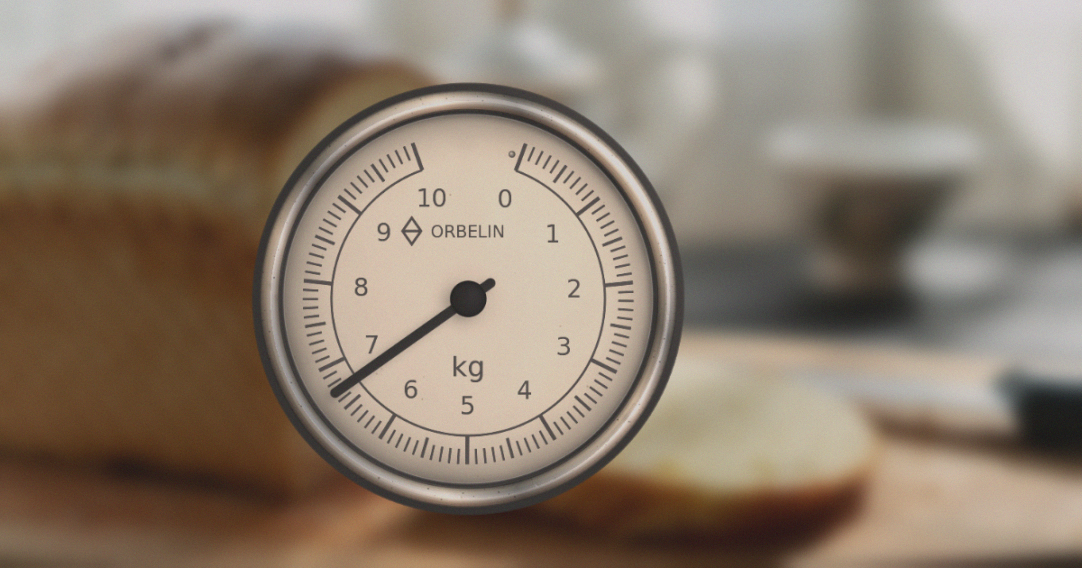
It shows 6.7; kg
